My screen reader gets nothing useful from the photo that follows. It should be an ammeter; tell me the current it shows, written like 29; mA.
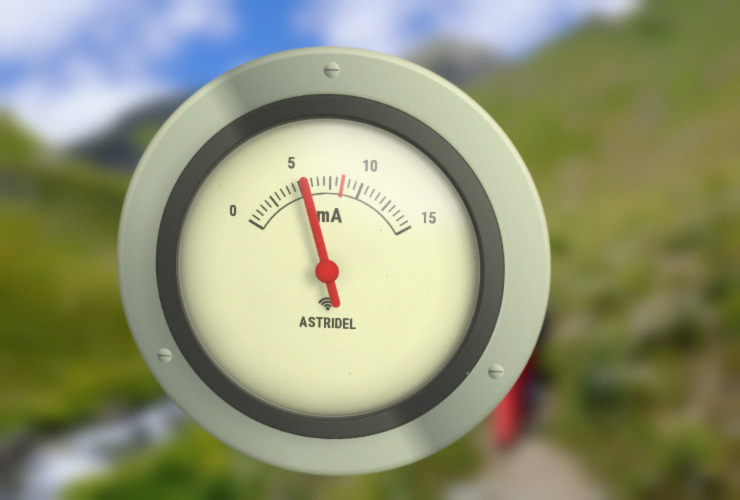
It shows 5.5; mA
